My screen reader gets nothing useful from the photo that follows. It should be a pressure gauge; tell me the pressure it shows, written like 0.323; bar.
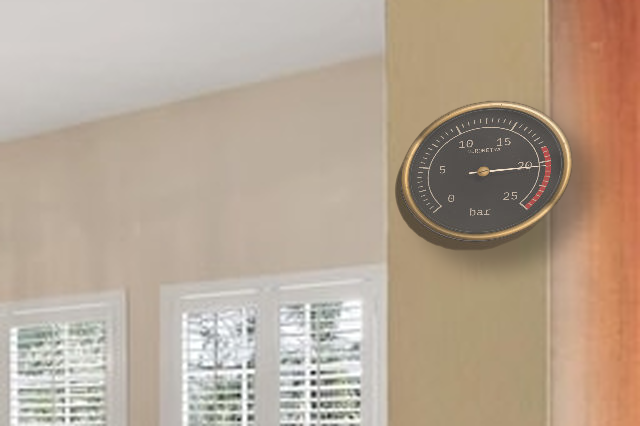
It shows 20.5; bar
